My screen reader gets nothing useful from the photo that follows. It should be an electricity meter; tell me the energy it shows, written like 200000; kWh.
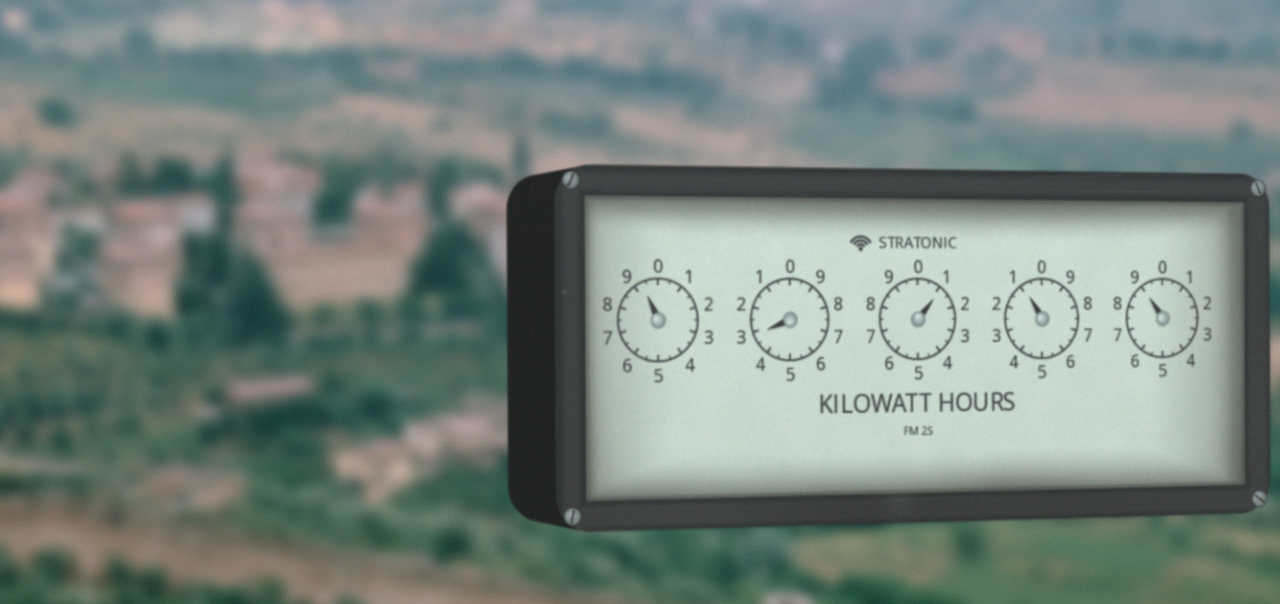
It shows 93109; kWh
